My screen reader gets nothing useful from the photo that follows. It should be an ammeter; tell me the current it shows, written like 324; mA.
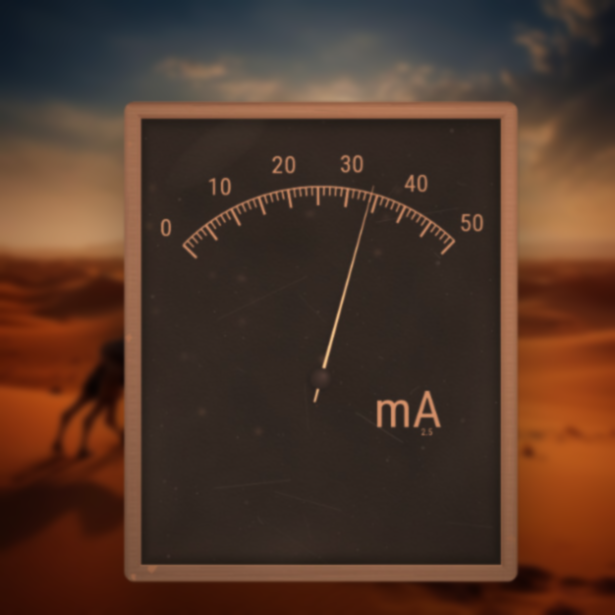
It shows 34; mA
